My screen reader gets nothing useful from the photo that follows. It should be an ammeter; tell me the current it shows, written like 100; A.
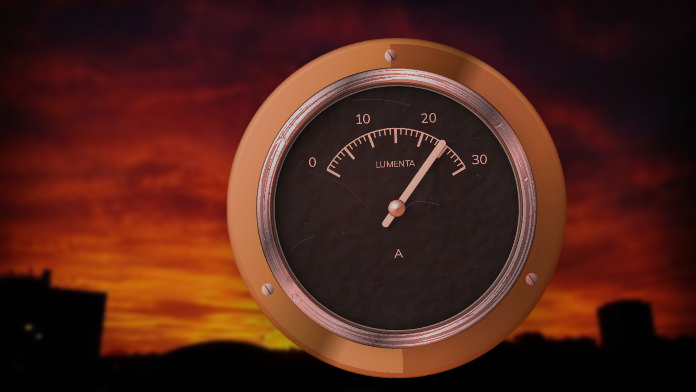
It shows 24; A
